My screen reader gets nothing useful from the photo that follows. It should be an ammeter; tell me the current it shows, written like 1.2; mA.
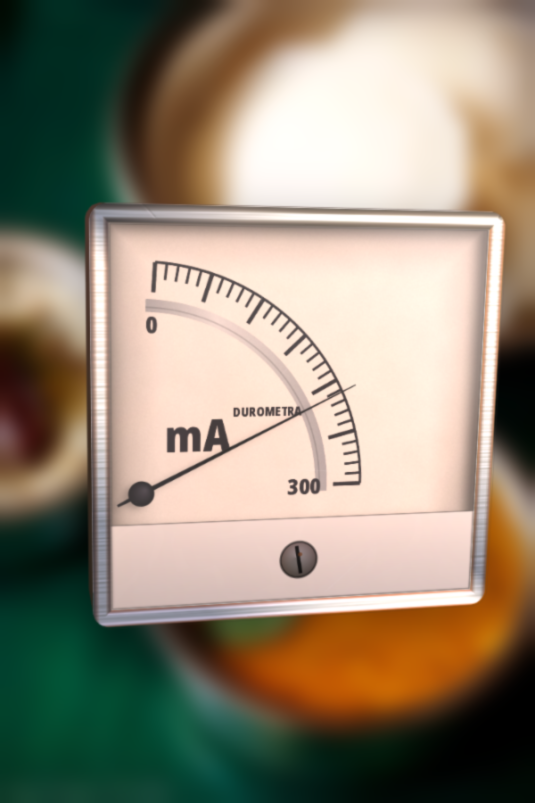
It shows 210; mA
